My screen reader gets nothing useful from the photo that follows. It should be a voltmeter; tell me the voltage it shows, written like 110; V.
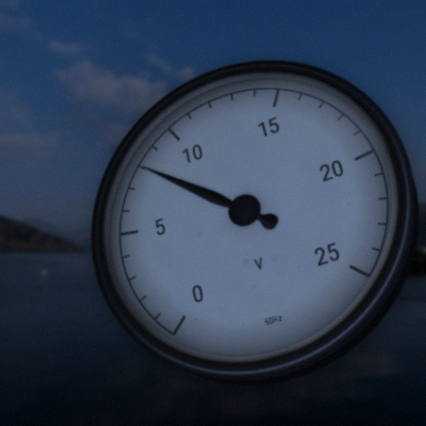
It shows 8; V
